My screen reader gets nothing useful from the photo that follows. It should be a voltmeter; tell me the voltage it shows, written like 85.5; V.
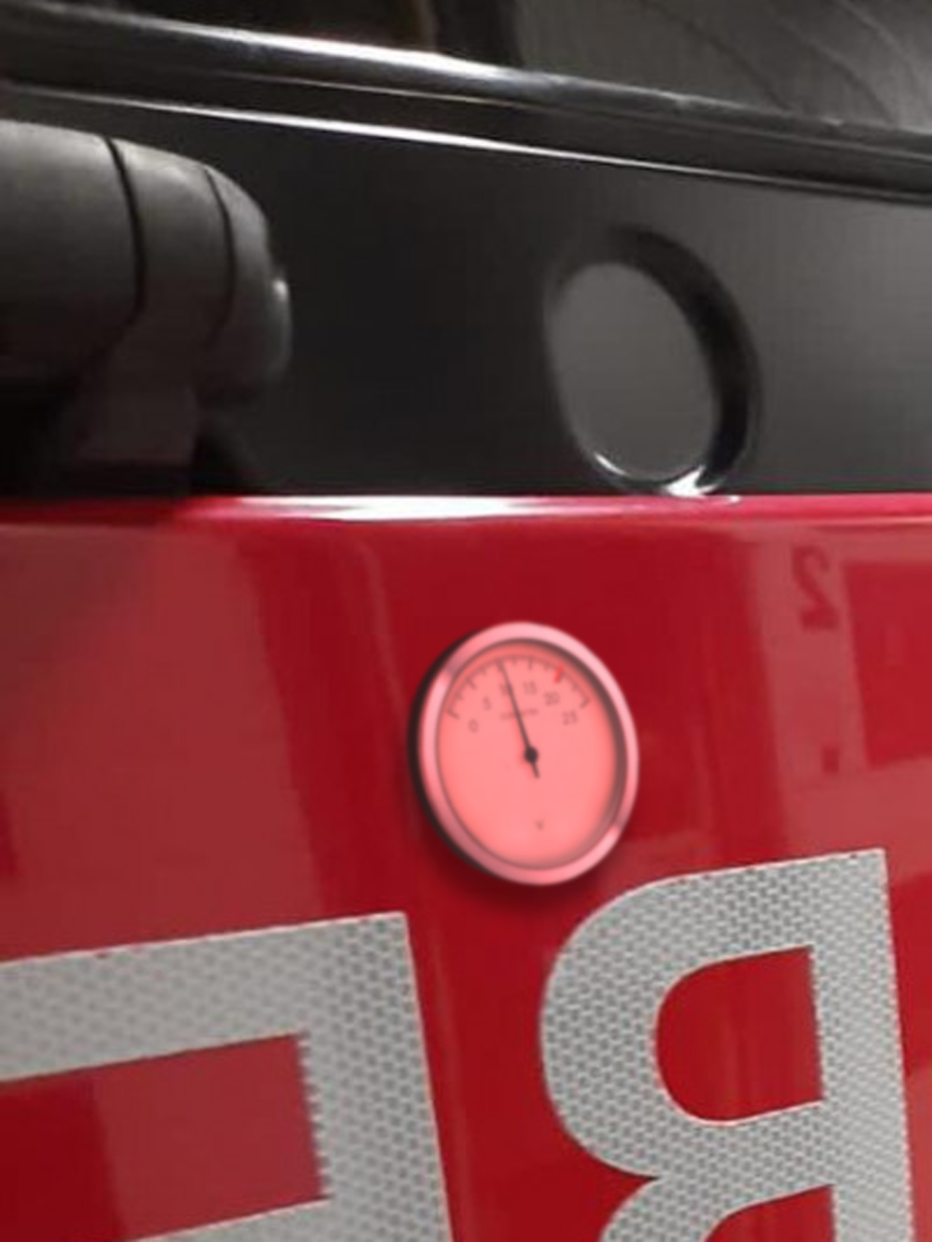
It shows 10; V
